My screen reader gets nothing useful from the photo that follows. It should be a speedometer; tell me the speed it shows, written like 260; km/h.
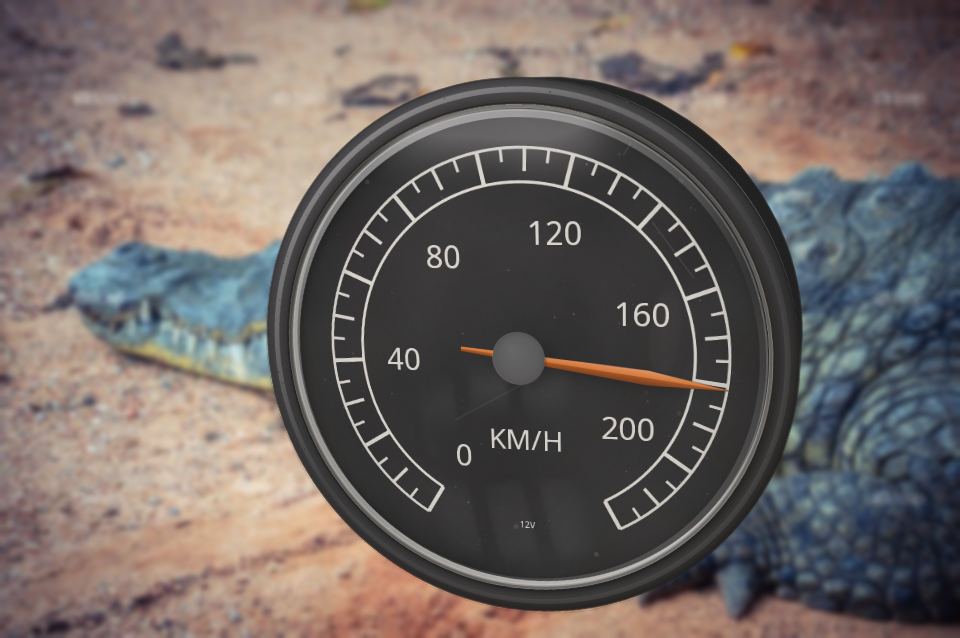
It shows 180; km/h
